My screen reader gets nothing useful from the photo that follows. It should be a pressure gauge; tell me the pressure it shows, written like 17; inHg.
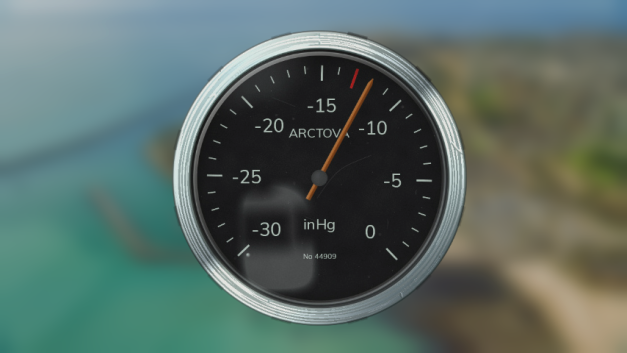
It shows -12; inHg
